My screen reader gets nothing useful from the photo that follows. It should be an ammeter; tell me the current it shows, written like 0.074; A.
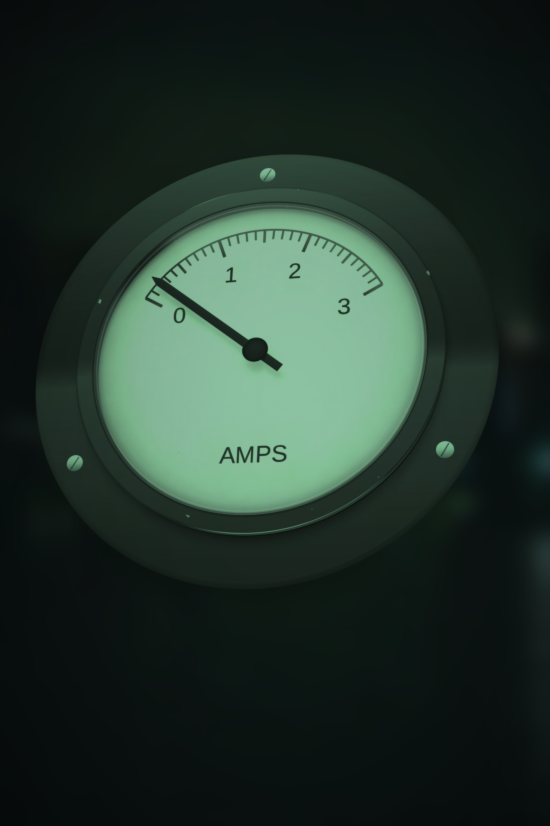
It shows 0.2; A
